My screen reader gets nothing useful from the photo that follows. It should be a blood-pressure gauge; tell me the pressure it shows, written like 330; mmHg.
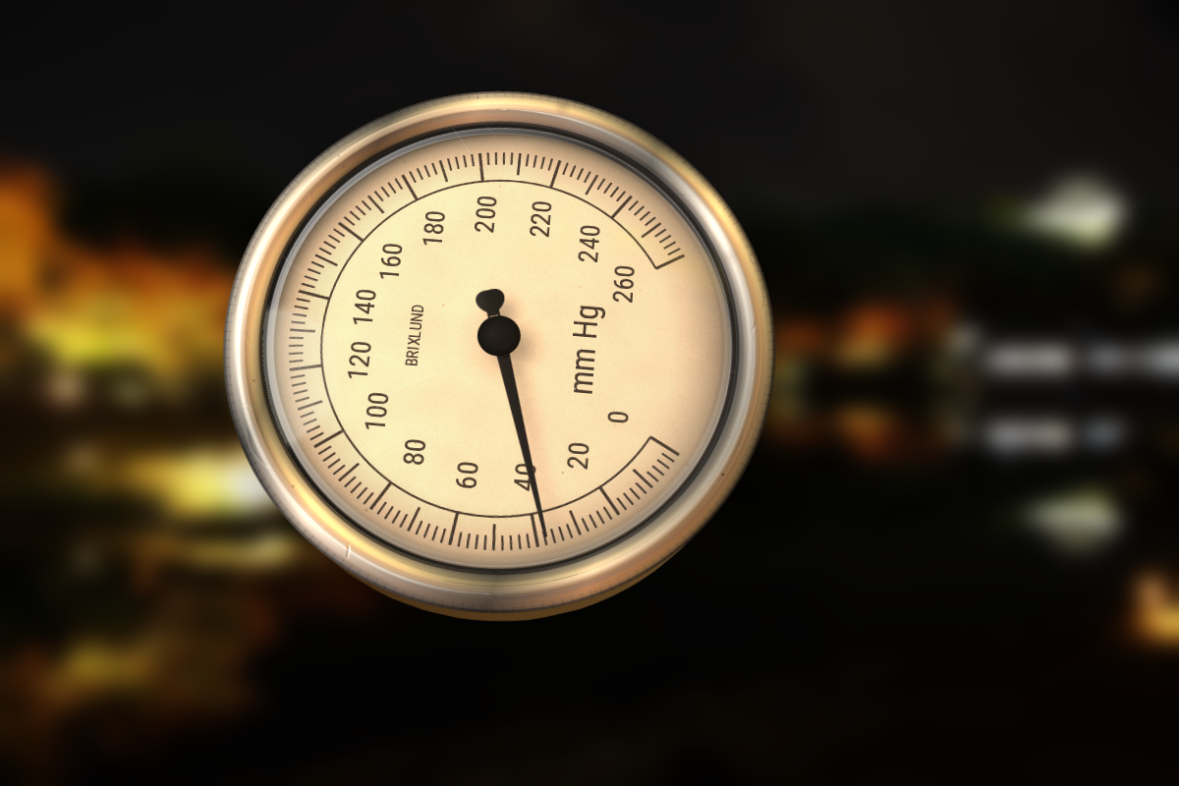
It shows 38; mmHg
